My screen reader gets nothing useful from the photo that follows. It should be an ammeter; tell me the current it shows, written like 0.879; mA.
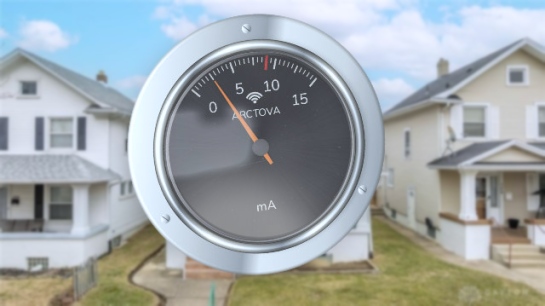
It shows 2.5; mA
